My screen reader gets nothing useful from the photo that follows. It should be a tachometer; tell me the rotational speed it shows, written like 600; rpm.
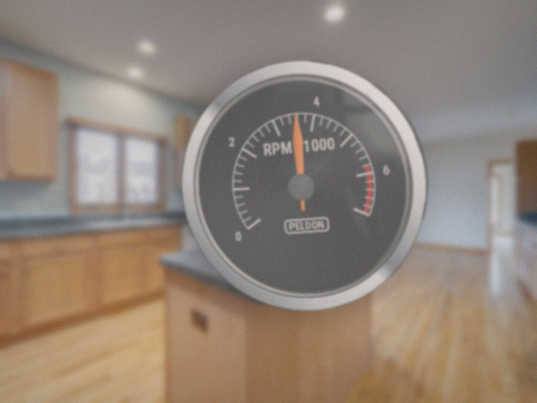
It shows 3600; rpm
